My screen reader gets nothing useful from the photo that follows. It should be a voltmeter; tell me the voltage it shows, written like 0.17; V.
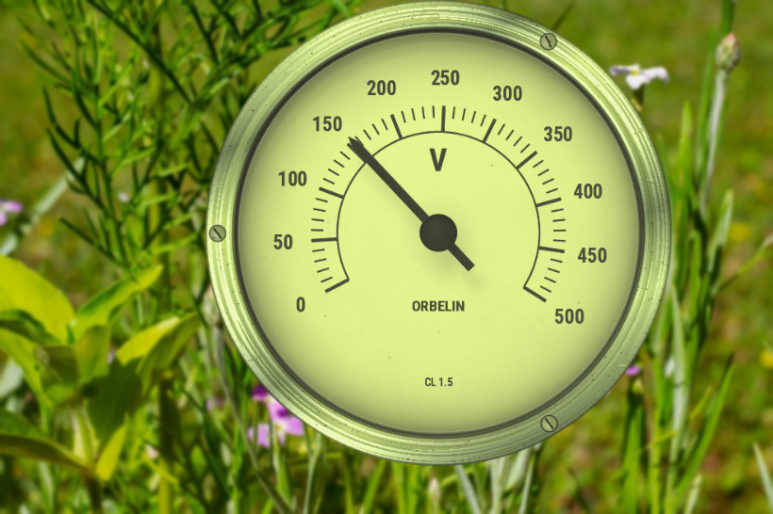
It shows 155; V
